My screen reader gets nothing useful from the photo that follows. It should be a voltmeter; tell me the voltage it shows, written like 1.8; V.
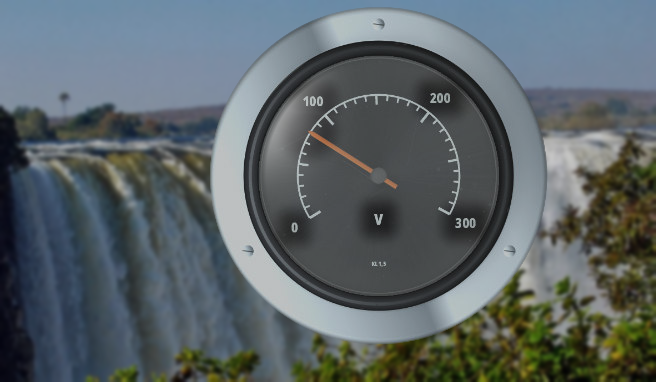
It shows 80; V
